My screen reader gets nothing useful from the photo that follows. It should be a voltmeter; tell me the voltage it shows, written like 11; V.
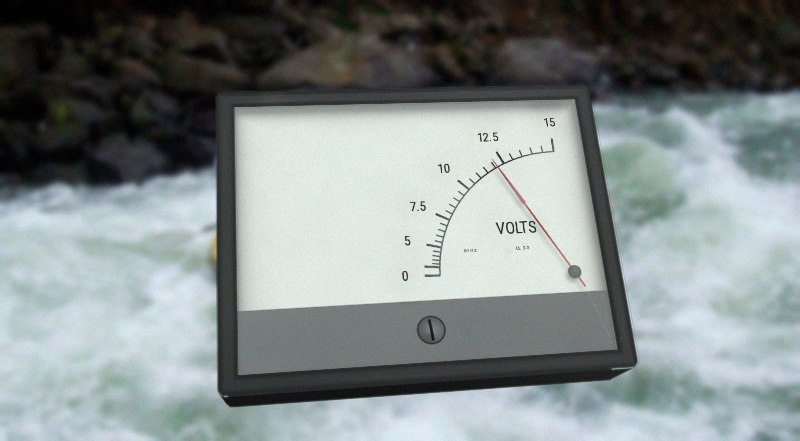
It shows 12; V
